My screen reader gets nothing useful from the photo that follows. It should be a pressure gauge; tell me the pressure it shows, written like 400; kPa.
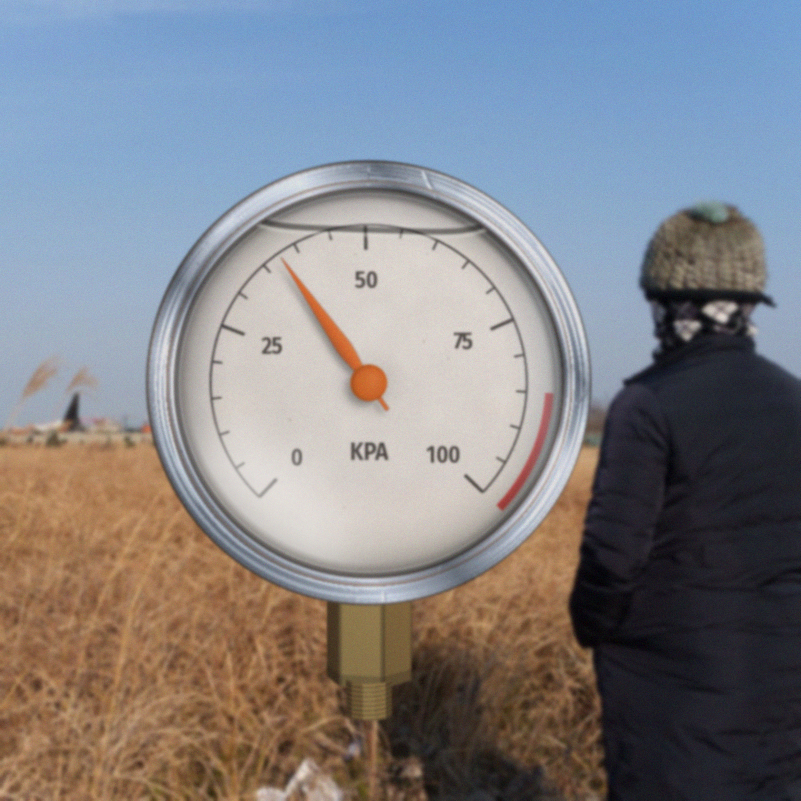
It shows 37.5; kPa
